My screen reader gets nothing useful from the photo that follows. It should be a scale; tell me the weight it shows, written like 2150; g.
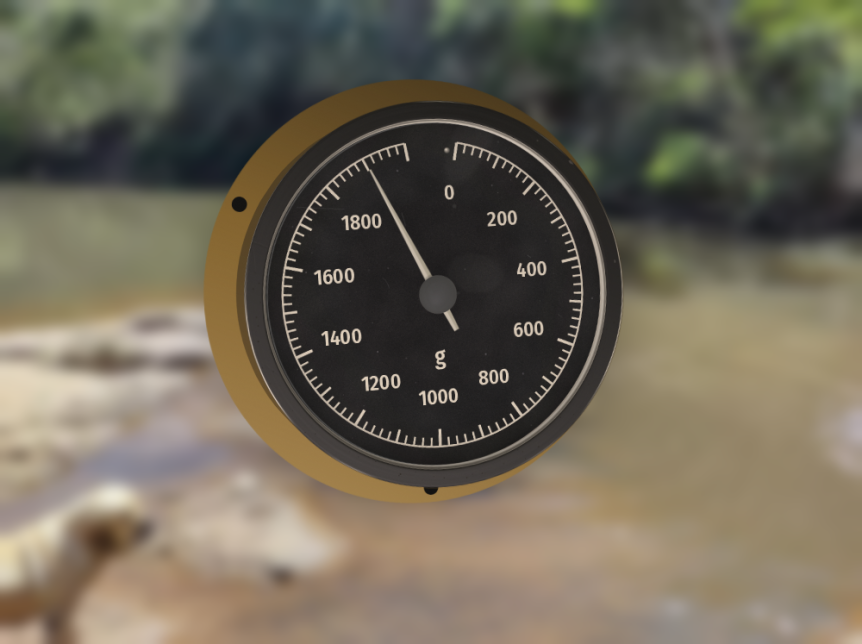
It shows 1900; g
